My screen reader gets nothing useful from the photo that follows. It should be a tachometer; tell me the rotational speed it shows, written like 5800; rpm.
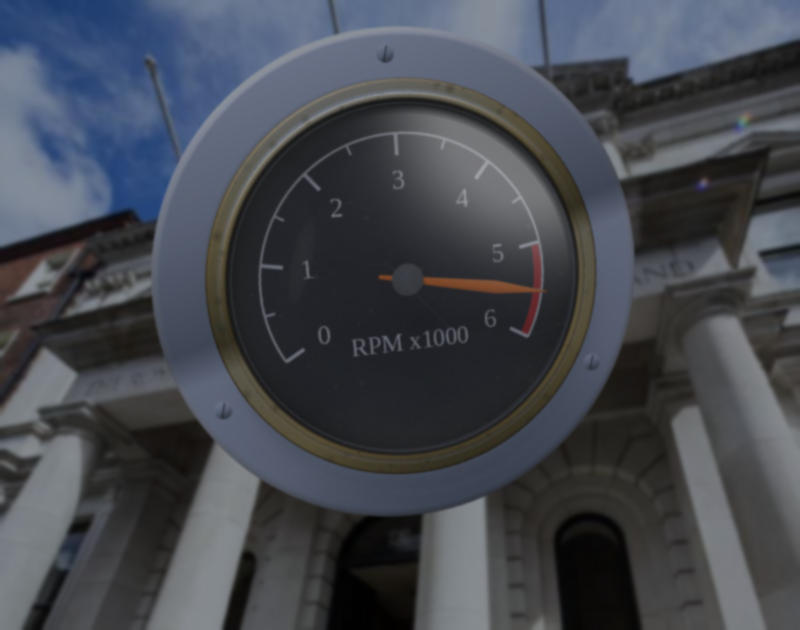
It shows 5500; rpm
